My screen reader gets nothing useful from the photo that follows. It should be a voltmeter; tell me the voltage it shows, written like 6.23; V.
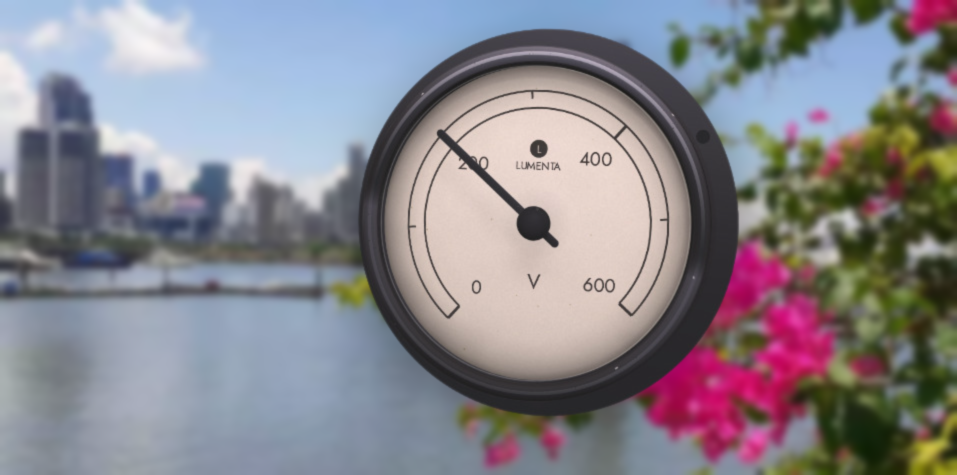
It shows 200; V
